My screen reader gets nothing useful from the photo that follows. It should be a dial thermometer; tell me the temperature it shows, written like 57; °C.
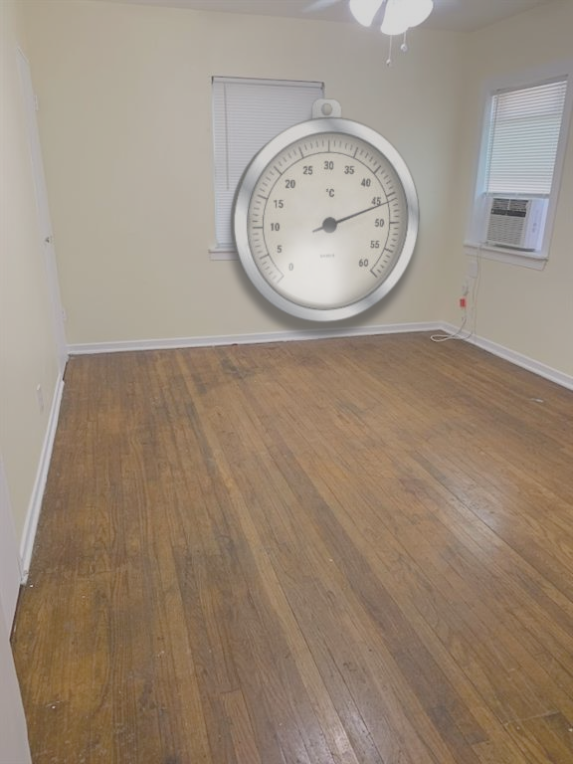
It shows 46; °C
